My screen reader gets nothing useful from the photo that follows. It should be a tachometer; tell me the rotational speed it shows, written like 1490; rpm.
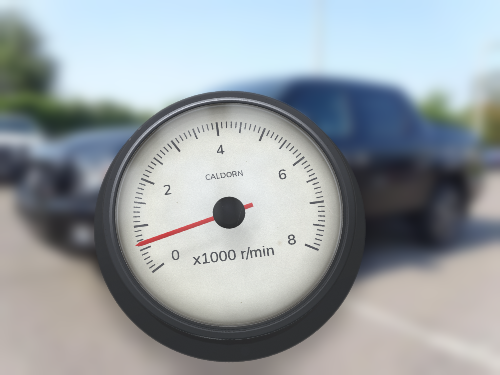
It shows 600; rpm
